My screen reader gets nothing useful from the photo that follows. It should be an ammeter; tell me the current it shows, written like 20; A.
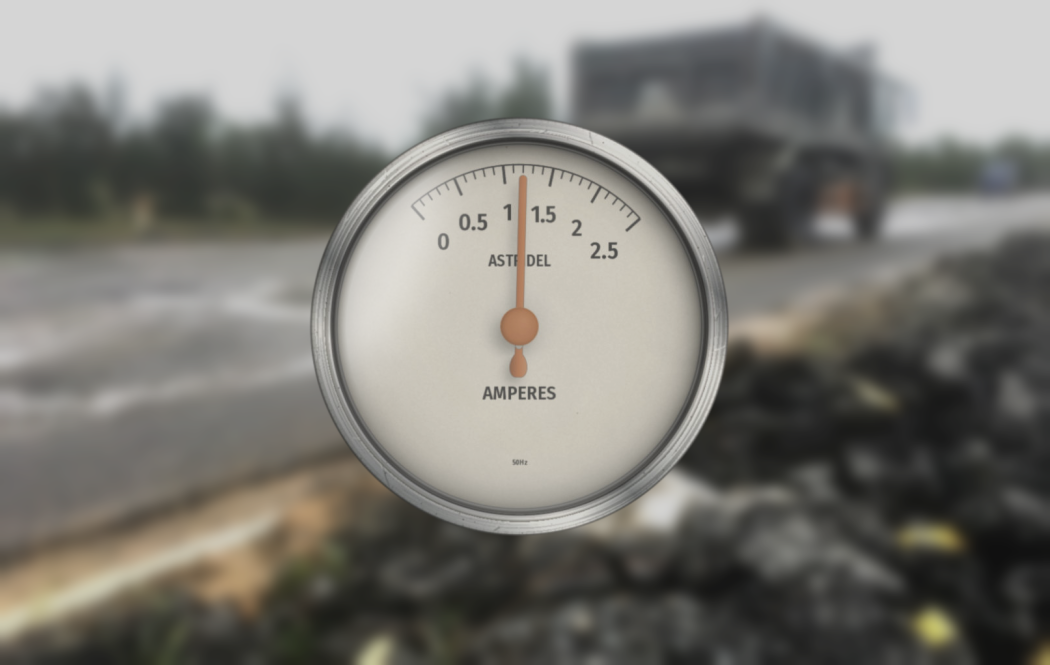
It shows 1.2; A
